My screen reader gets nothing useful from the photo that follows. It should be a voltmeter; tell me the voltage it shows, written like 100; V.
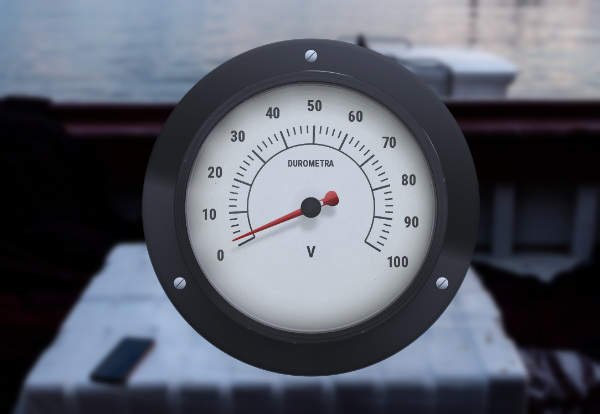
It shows 2; V
